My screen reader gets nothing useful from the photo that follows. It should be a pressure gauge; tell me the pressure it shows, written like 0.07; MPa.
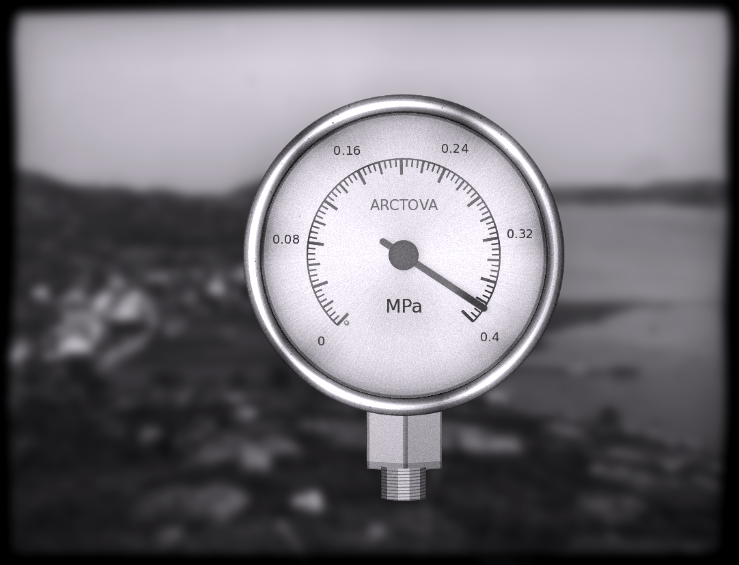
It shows 0.385; MPa
